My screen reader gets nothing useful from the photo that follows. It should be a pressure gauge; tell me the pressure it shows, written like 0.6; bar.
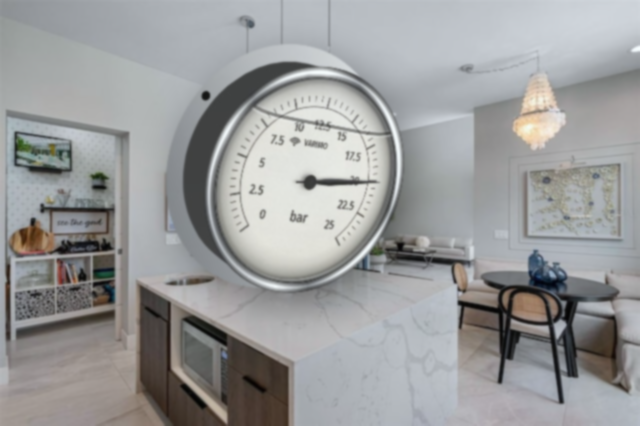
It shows 20; bar
